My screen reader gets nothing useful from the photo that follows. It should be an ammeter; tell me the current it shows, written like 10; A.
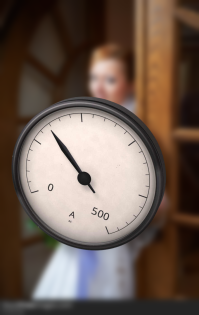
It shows 140; A
